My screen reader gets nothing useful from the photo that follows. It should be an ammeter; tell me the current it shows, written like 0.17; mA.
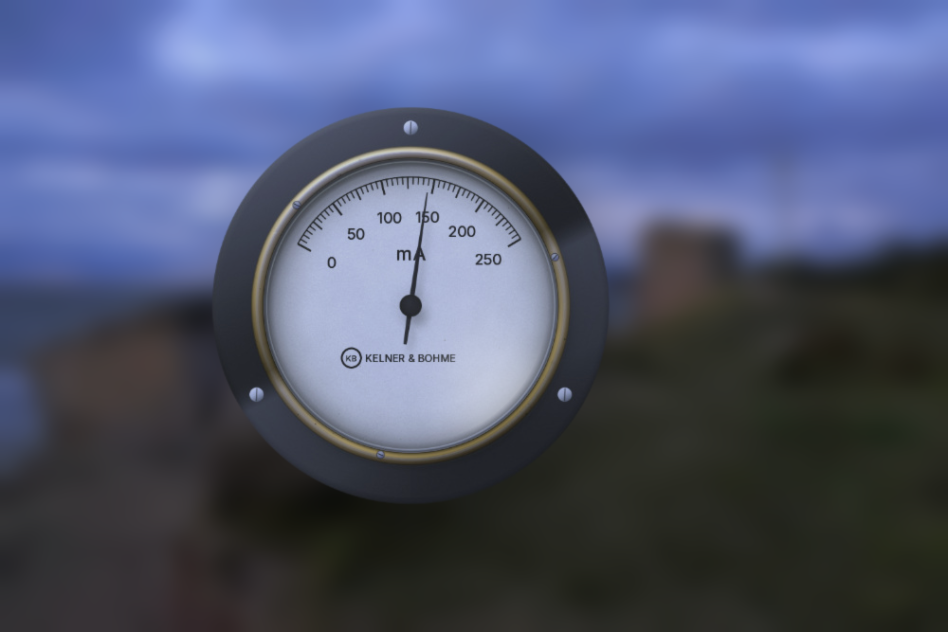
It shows 145; mA
